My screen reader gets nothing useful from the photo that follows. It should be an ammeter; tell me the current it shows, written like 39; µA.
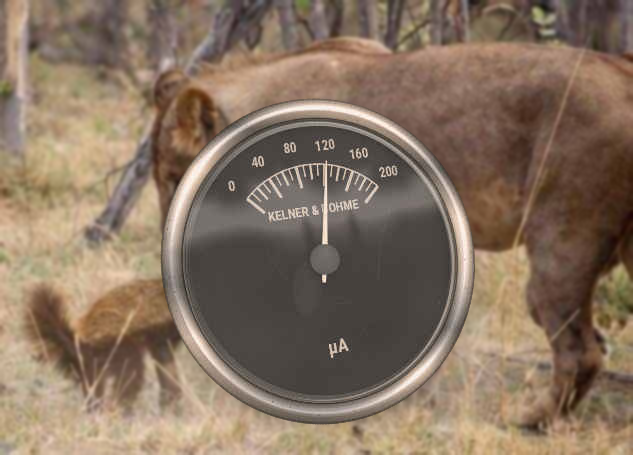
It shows 120; µA
